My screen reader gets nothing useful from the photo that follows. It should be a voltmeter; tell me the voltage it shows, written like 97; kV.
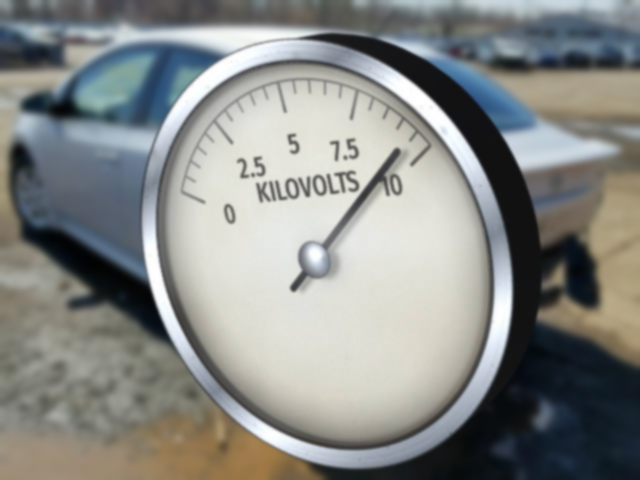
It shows 9.5; kV
